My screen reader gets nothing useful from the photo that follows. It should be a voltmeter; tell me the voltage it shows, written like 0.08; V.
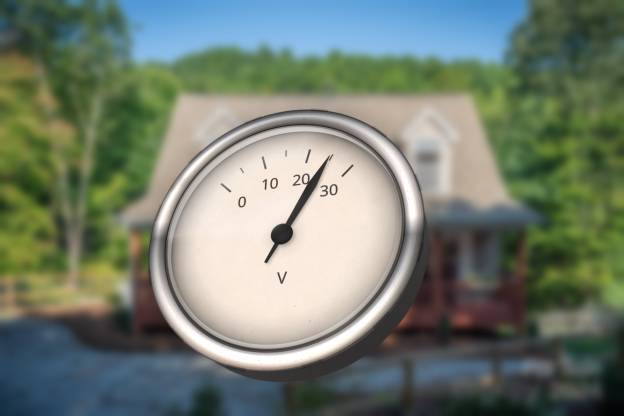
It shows 25; V
